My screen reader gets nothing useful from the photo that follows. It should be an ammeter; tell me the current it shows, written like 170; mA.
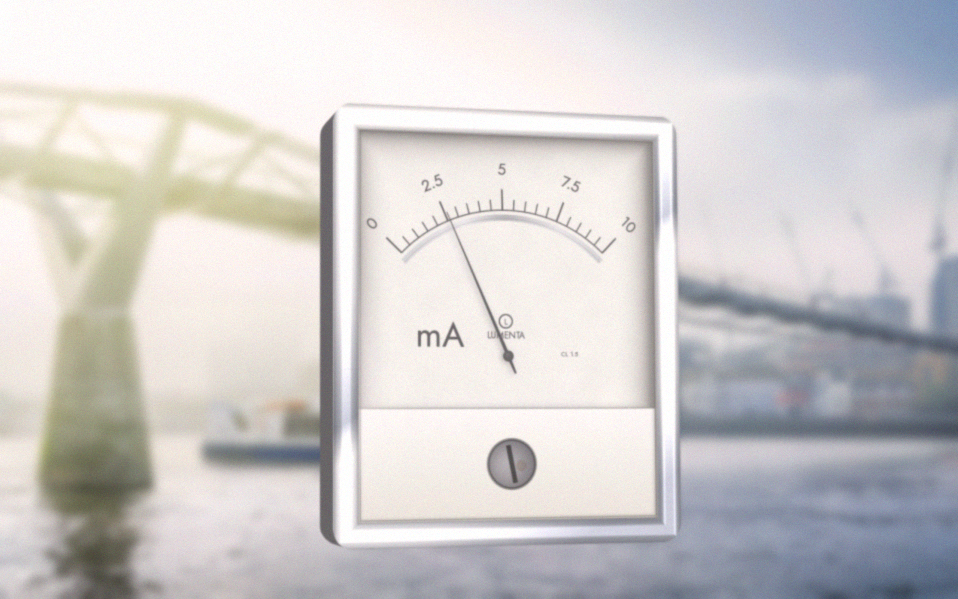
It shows 2.5; mA
